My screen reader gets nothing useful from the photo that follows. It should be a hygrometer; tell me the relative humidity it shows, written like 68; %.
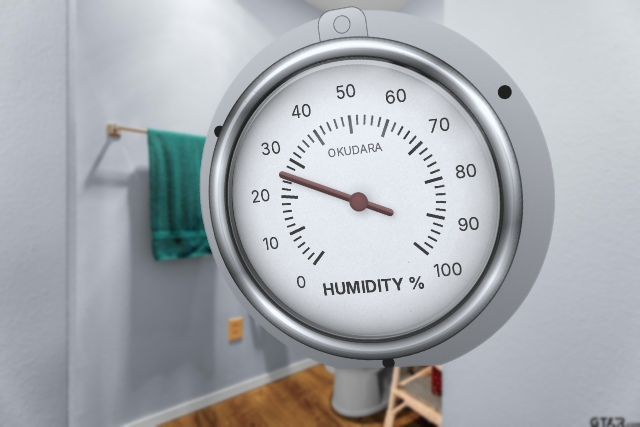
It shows 26; %
